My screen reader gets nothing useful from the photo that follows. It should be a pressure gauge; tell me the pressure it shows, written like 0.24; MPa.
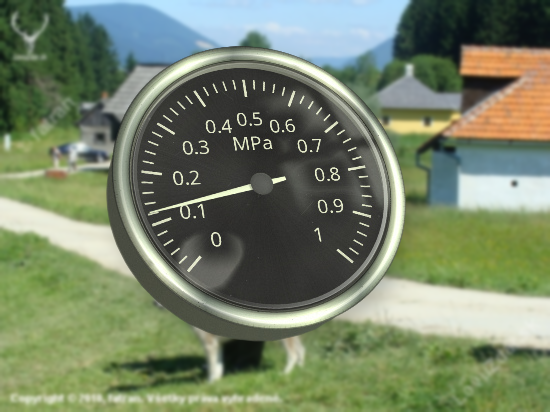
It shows 0.12; MPa
